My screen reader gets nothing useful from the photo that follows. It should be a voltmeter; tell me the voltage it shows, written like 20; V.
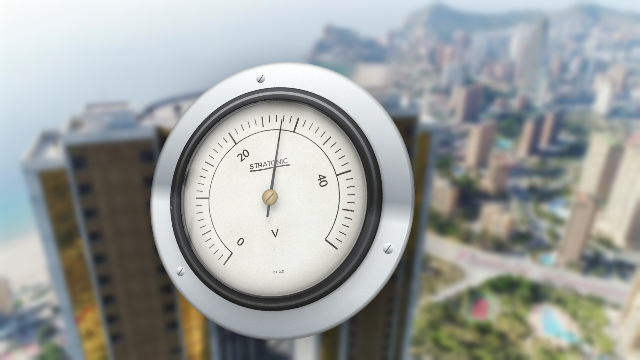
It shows 28; V
